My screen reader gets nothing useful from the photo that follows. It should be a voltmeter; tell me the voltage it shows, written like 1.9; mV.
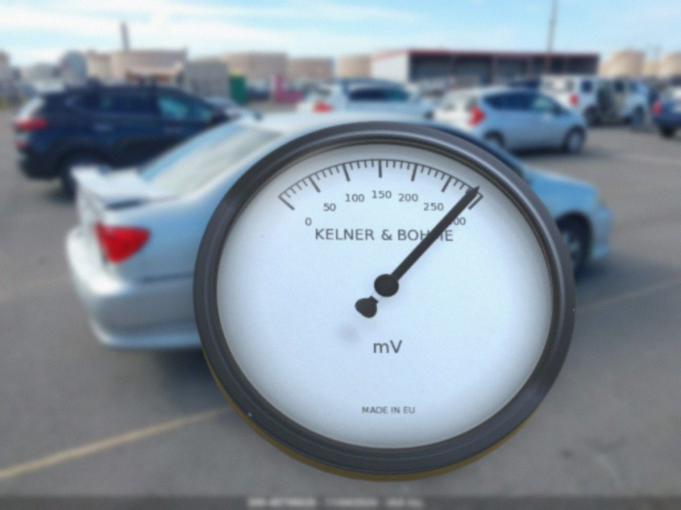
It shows 290; mV
